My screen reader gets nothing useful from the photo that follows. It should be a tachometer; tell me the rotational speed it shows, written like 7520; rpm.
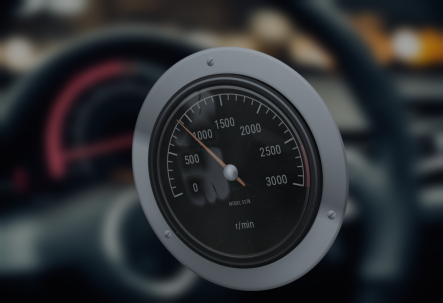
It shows 900; rpm
